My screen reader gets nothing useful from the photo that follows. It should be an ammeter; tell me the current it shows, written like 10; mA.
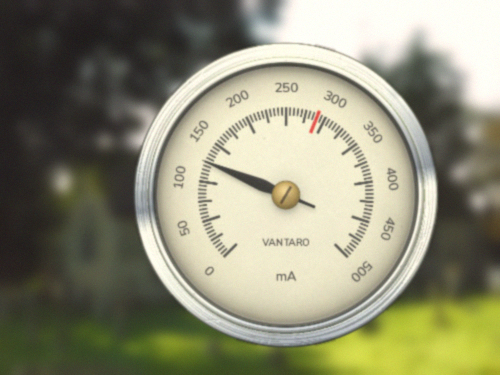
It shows 125; mA
